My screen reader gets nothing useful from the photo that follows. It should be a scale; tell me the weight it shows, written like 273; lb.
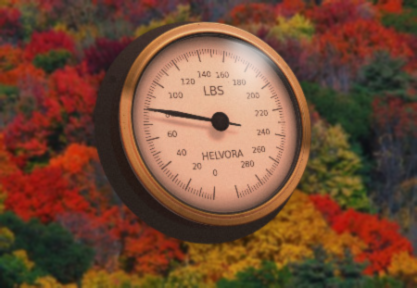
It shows 80; lb
